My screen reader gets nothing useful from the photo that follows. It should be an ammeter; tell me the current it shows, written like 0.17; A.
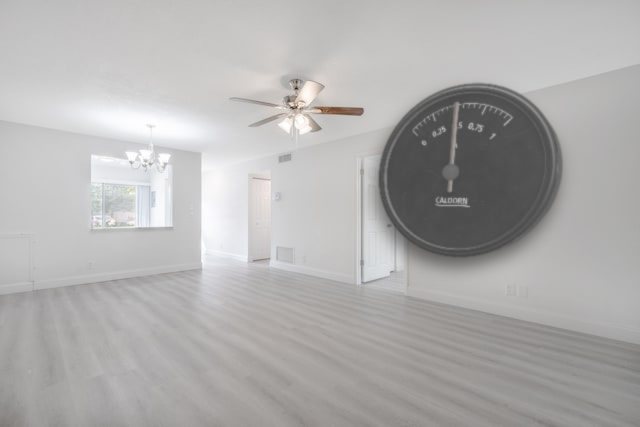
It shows 0.5; A
